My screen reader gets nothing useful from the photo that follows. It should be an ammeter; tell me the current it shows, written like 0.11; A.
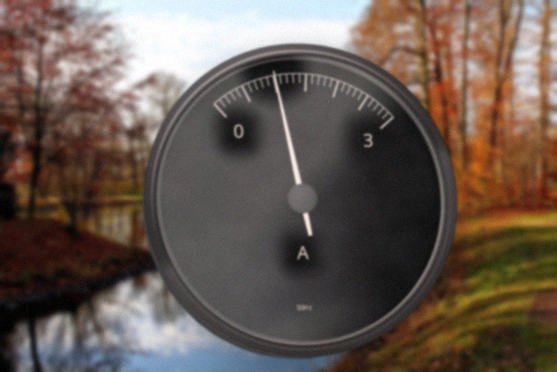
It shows 1; A
